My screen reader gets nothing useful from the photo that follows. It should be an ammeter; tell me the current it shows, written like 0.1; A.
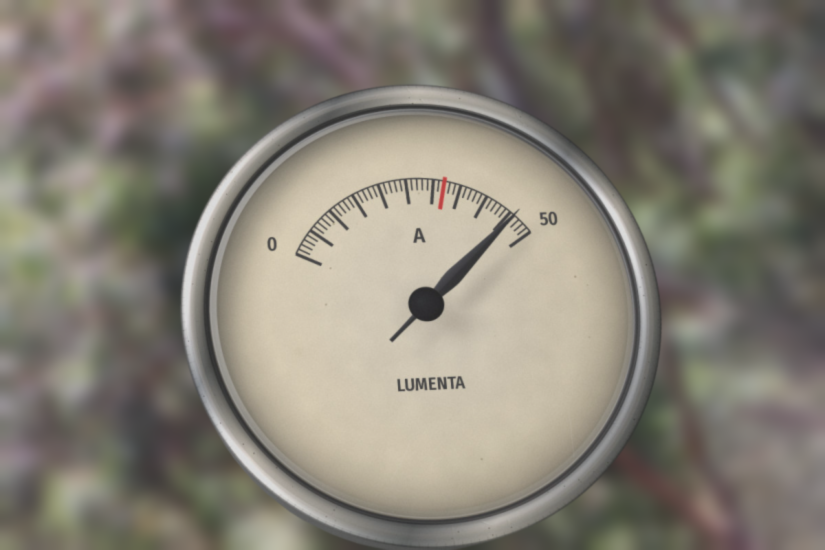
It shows 46; A
